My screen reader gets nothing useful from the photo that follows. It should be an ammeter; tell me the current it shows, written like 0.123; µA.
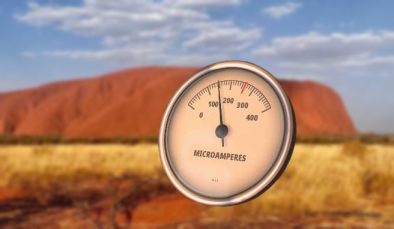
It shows 150; µA
